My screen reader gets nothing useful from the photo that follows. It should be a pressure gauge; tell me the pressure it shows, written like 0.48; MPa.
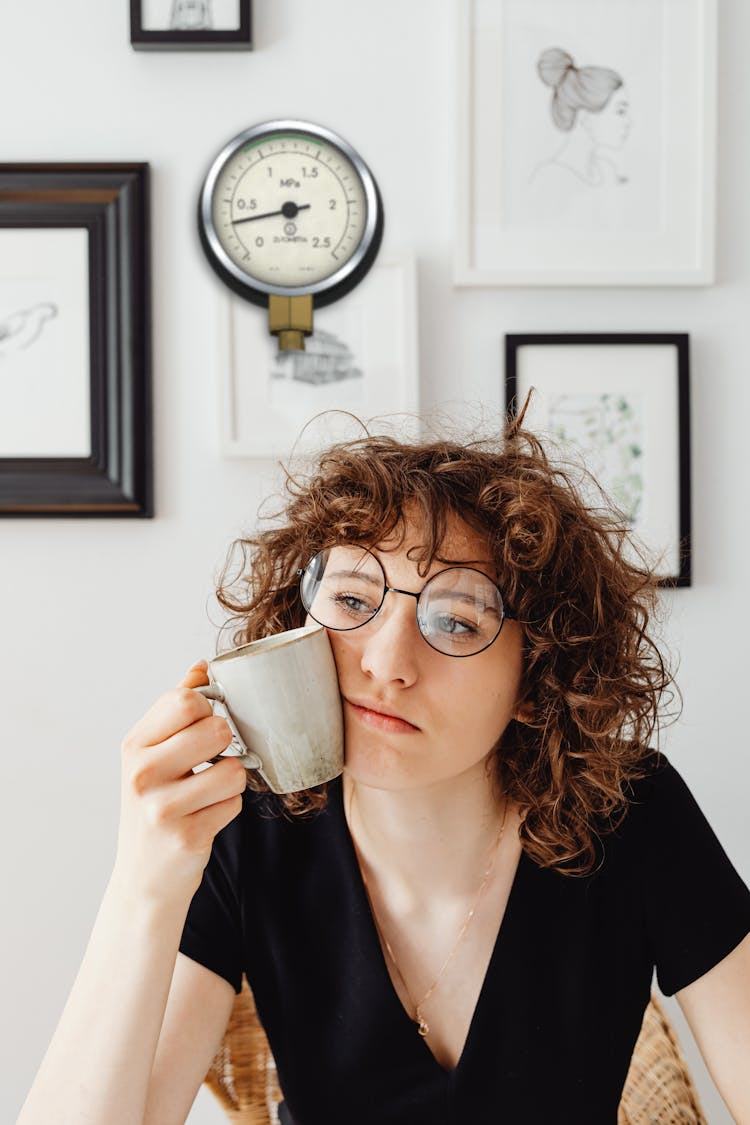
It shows 0.3; MPa
